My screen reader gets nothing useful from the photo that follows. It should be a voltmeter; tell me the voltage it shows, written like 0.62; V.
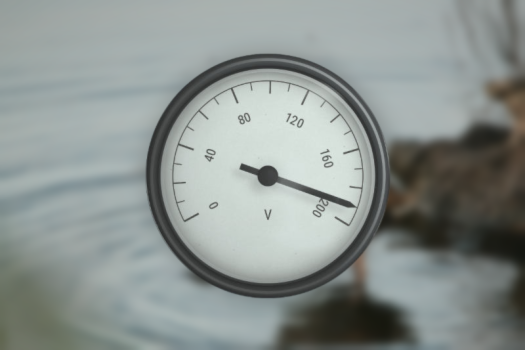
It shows 190; V
